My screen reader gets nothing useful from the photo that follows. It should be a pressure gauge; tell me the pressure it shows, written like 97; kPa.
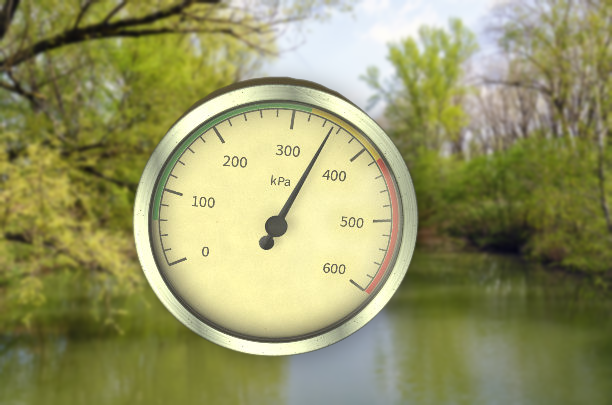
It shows 350; kPa
